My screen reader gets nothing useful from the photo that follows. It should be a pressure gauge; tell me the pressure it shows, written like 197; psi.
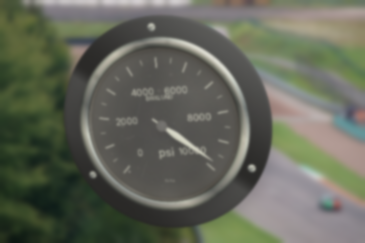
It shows 9750; psi
